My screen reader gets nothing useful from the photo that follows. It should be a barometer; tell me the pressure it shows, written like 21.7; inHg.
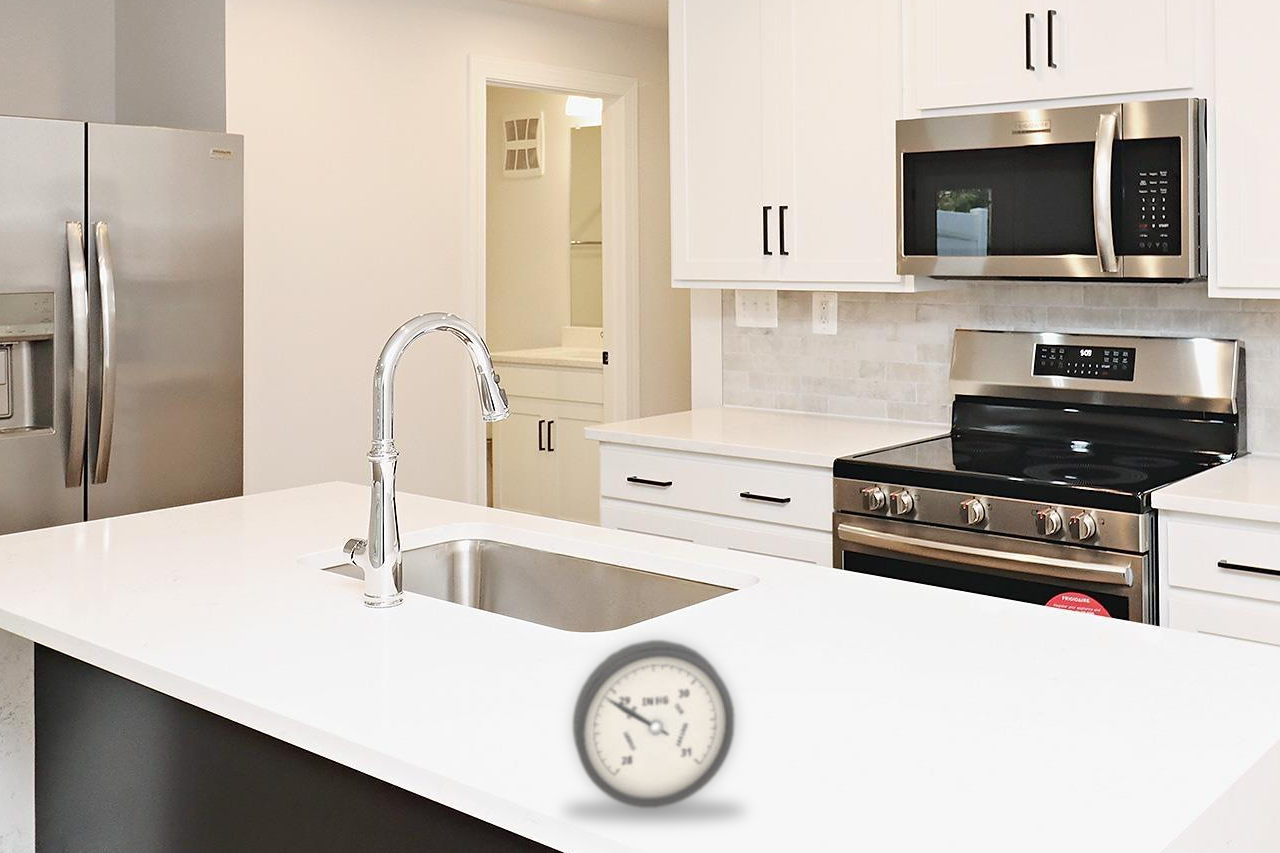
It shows 28.9; inHg
